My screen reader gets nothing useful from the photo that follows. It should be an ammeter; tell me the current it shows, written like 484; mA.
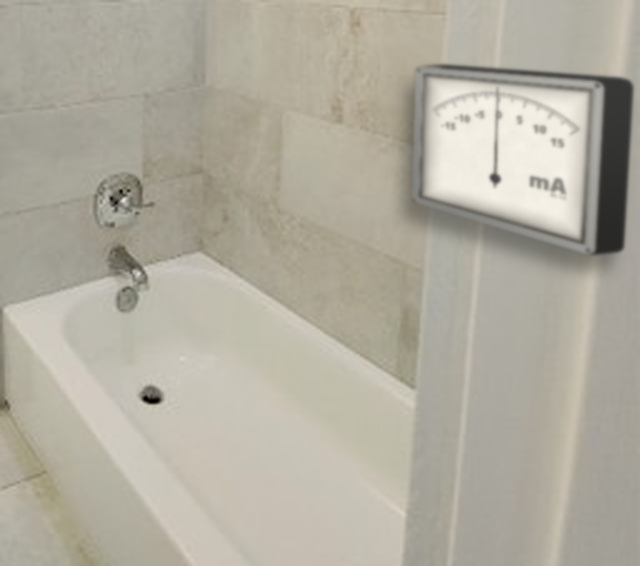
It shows 0; mA
